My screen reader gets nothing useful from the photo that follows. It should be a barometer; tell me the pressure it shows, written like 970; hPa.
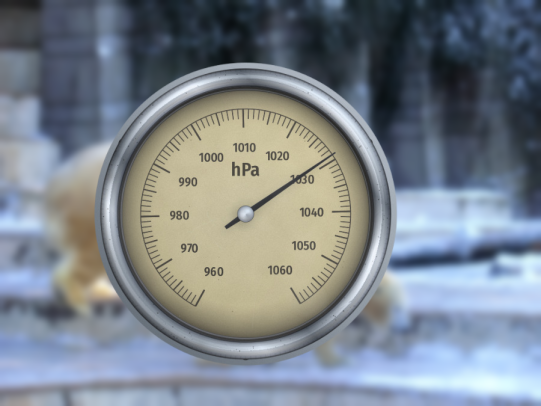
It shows 1029; hPa
